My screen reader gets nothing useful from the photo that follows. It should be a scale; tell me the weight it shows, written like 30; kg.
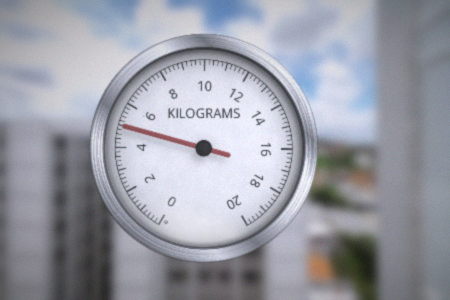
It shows 5; kg
